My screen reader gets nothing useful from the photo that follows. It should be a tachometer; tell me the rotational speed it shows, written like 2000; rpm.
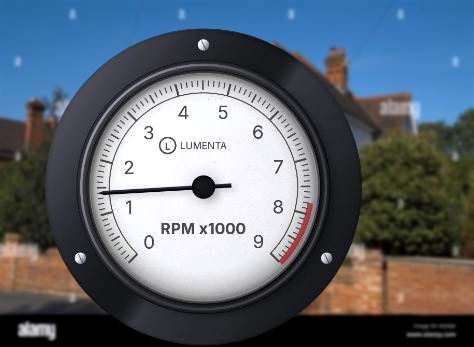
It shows 1400; rpm
